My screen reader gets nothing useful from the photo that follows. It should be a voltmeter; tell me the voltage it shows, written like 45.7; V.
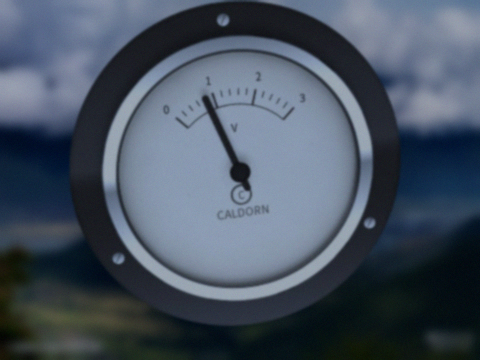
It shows 0.8; V
